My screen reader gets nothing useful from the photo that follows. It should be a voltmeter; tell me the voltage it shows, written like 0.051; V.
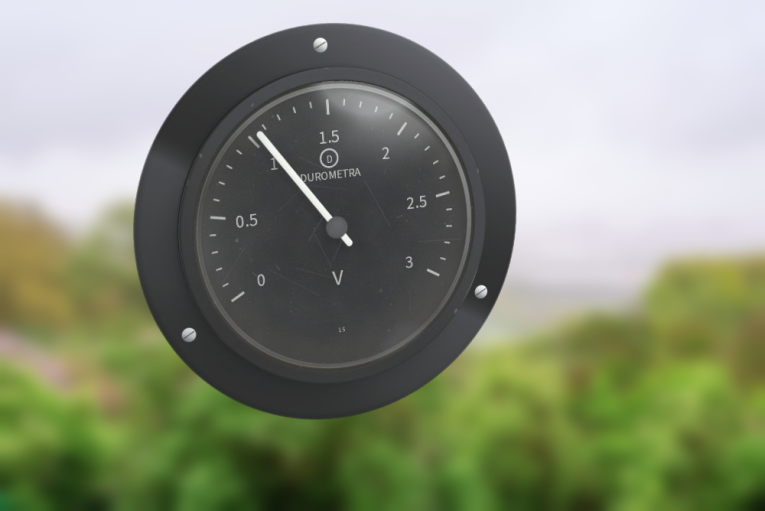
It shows 1.05; V
